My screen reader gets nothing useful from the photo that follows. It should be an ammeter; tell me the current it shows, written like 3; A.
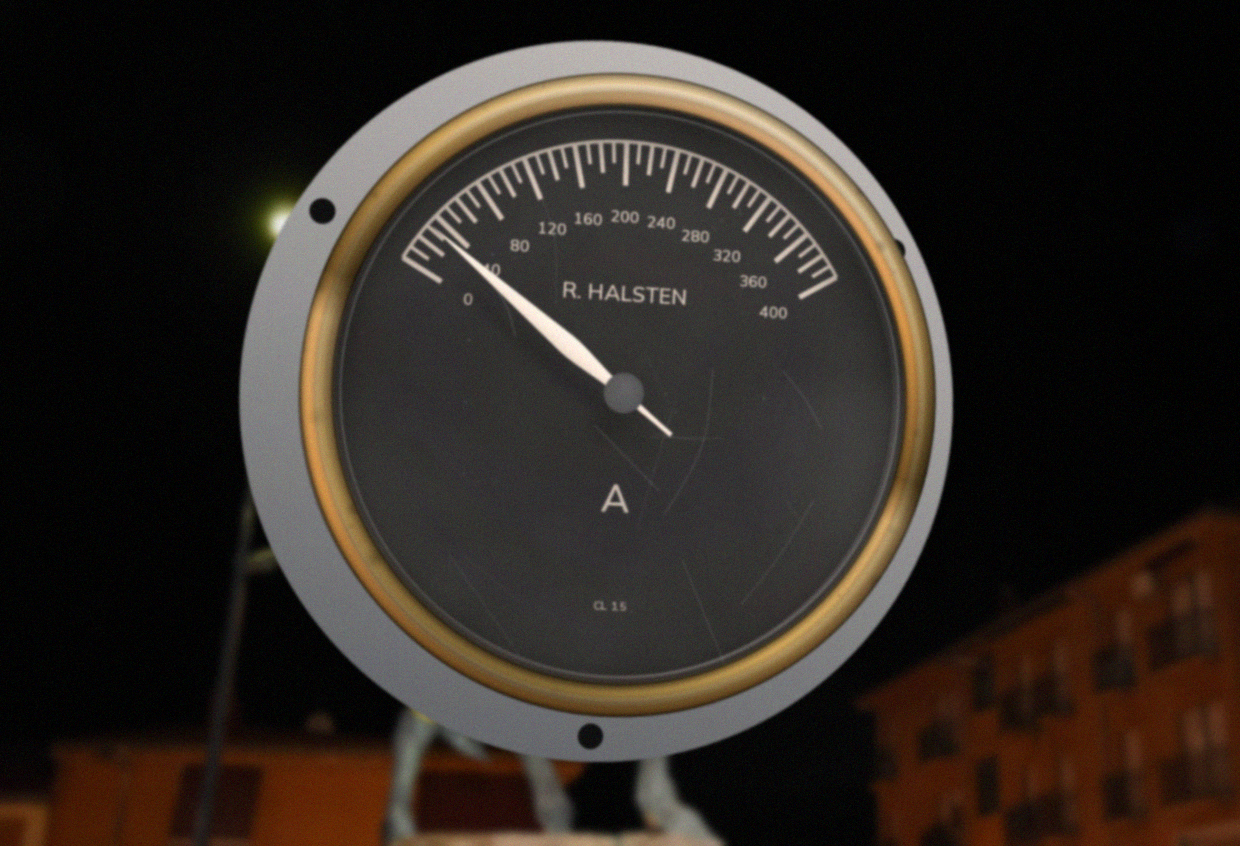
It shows 30; A
